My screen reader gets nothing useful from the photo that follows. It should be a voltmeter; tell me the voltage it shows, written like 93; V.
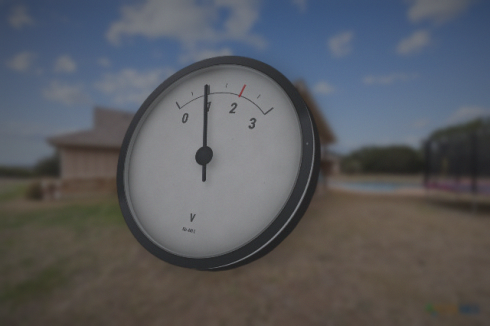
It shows 1; V
